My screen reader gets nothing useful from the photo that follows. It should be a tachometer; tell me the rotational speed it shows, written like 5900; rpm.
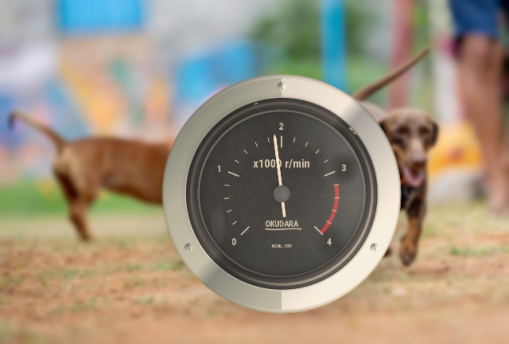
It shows 1900; rpm
